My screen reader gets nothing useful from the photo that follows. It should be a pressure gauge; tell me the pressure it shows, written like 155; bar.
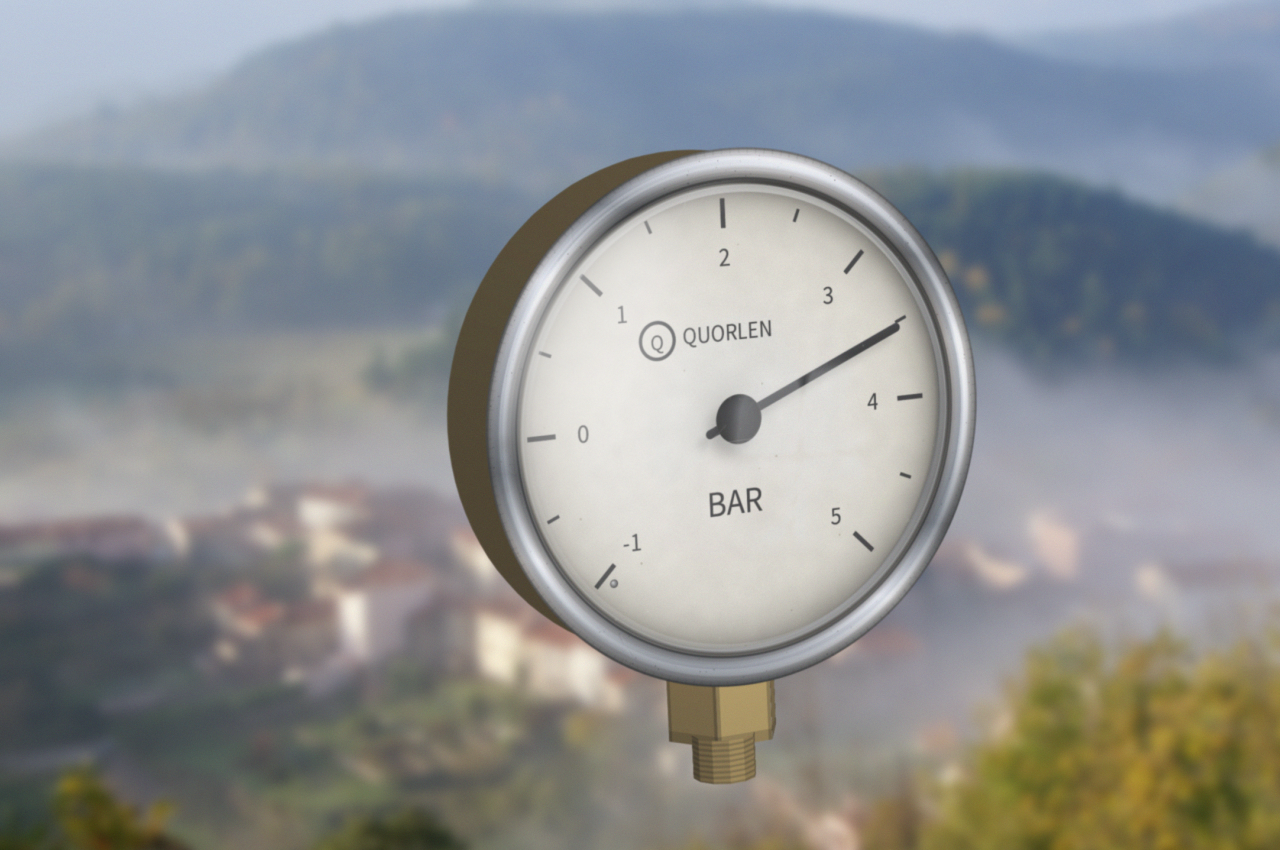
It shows 3.5; bar
